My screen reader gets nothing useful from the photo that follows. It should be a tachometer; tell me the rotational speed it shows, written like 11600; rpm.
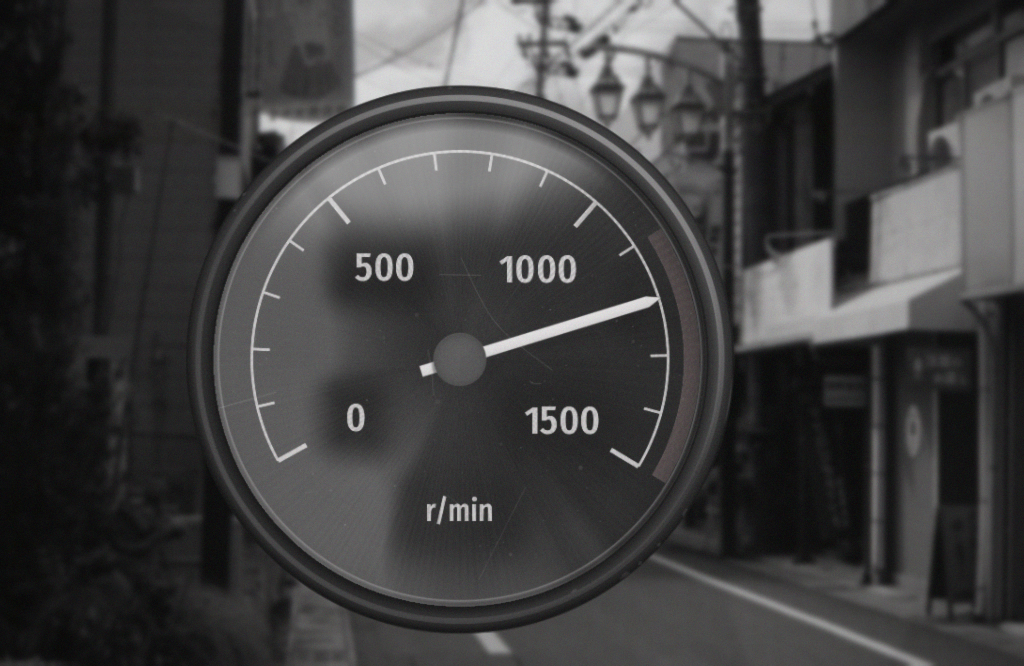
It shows 1200; rpm
